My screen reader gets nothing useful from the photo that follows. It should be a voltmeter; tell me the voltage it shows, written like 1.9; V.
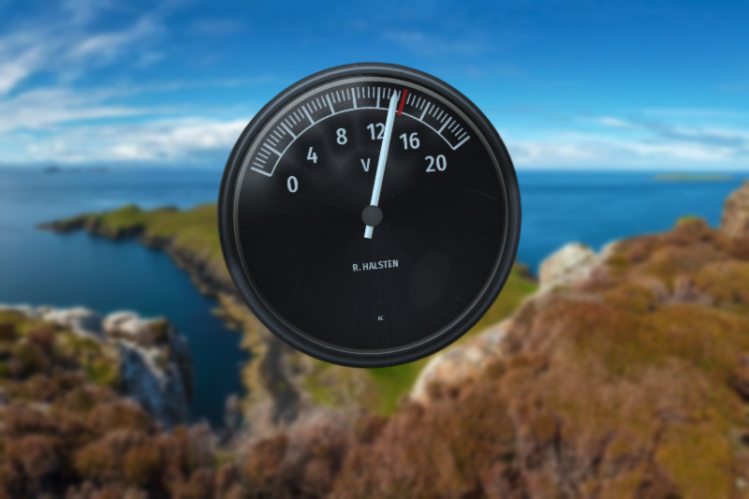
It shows 13.2; V
